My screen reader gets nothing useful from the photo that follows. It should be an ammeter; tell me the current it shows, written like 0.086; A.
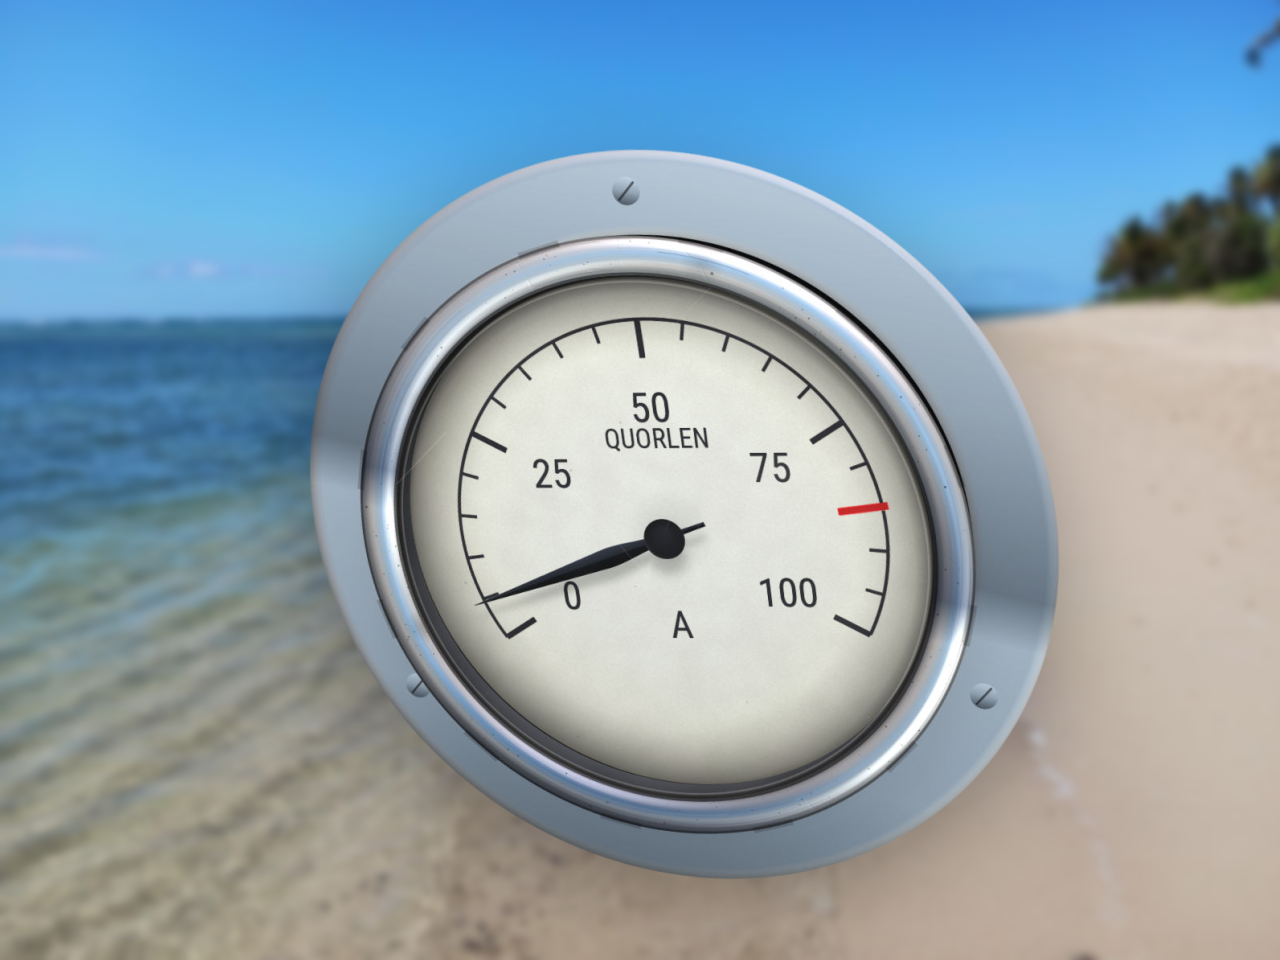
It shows 5; A
